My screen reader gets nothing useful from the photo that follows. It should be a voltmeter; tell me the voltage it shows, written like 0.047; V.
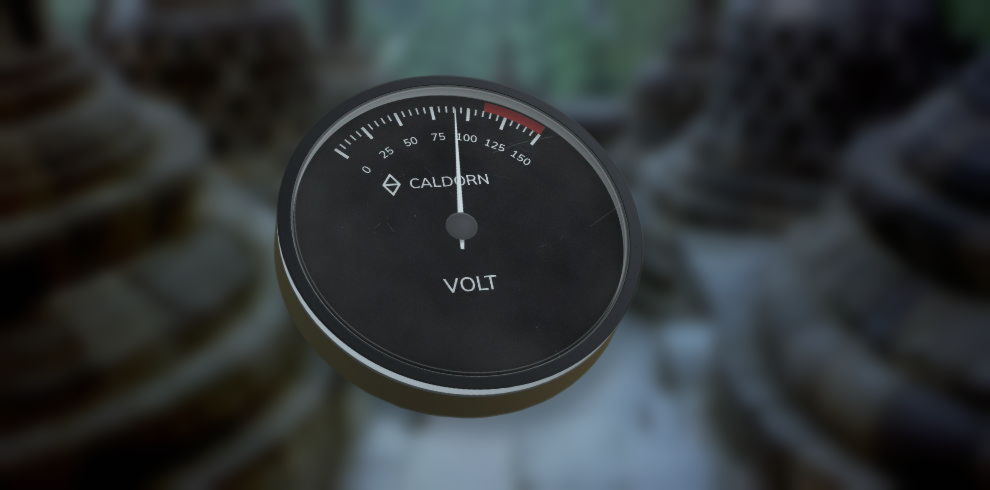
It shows 90; V
